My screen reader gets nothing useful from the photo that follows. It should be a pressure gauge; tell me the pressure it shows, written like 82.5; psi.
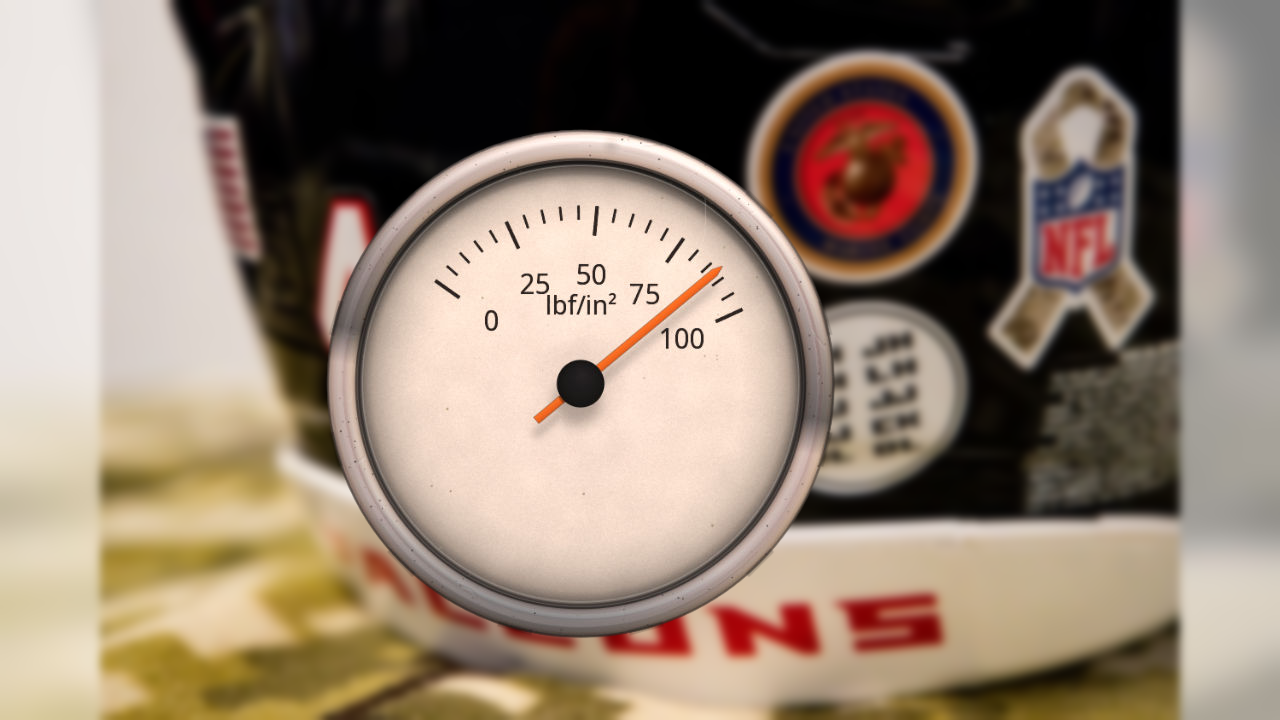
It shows 87.5; psi
